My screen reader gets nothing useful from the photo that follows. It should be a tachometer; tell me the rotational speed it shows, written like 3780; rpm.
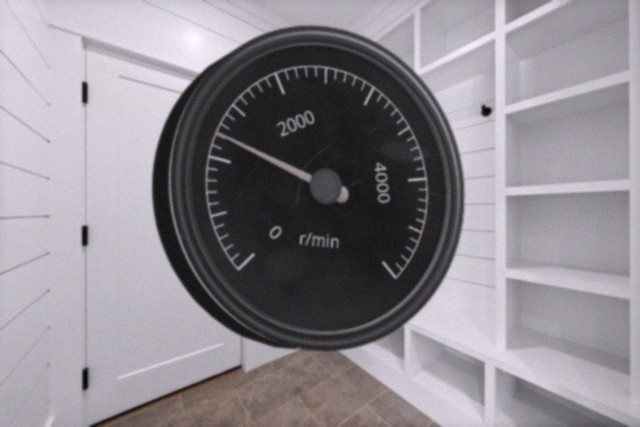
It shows 1200; rpm
